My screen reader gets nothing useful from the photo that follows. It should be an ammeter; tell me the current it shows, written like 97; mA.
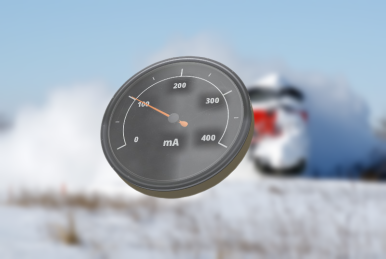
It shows 100; mA
